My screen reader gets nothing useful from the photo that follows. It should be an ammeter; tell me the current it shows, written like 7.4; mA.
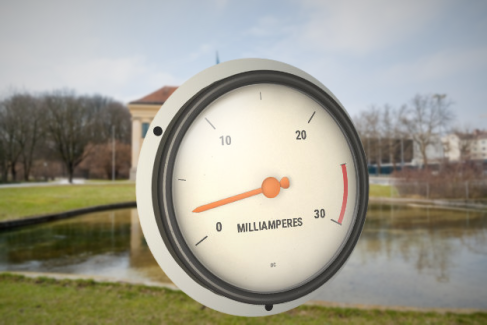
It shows 2.5; mA
